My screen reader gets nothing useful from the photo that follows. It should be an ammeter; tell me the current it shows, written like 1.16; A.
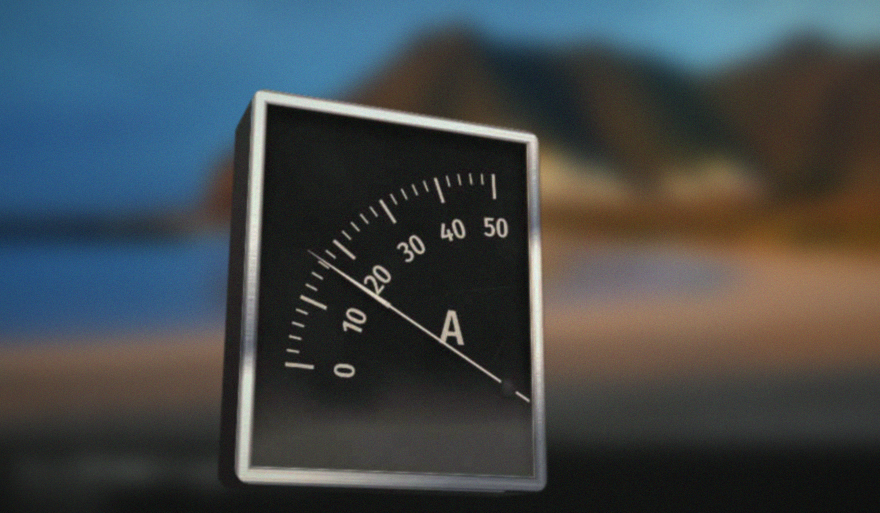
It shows 16; A
